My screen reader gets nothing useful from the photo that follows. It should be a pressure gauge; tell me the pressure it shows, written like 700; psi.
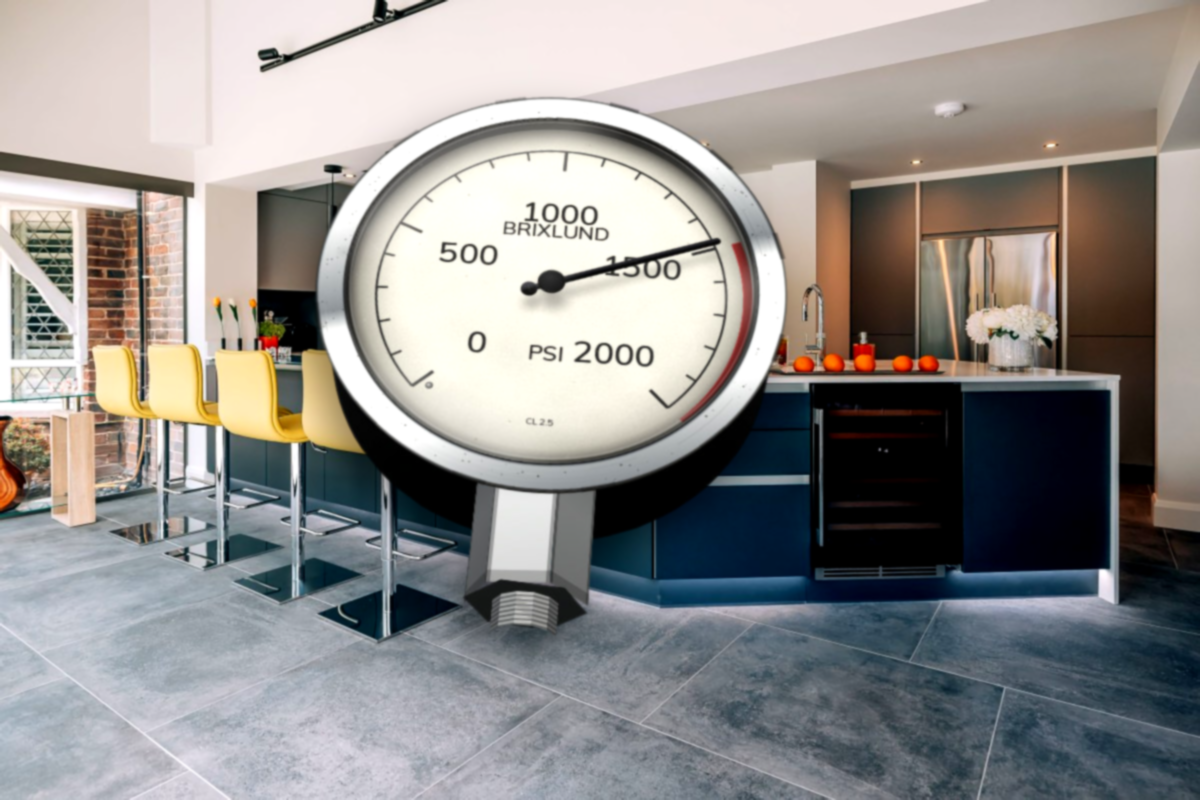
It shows 1500; psi
